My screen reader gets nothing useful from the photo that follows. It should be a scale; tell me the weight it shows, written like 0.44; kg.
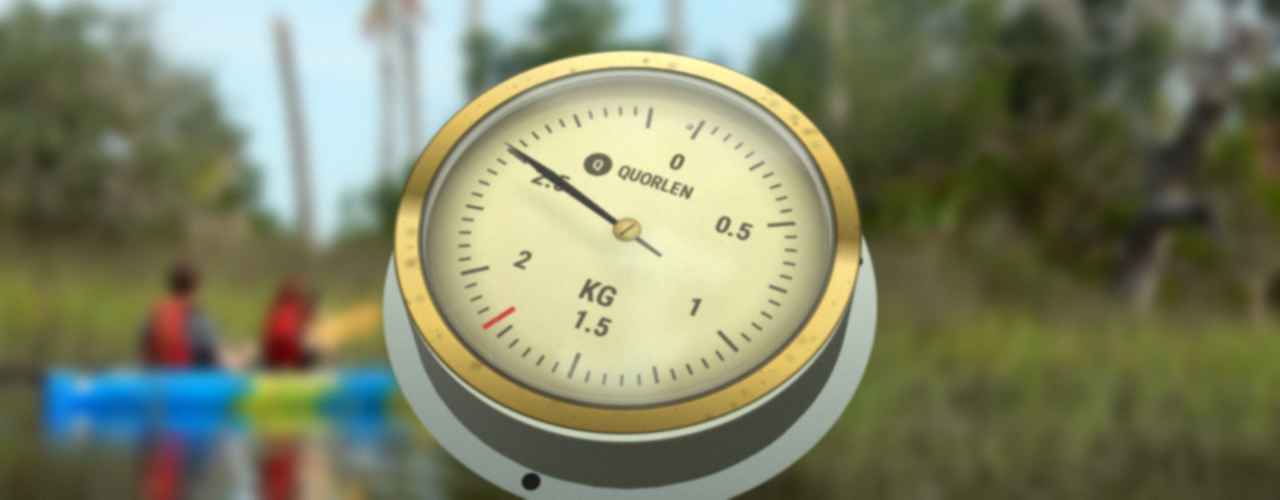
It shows 2.5; kg
